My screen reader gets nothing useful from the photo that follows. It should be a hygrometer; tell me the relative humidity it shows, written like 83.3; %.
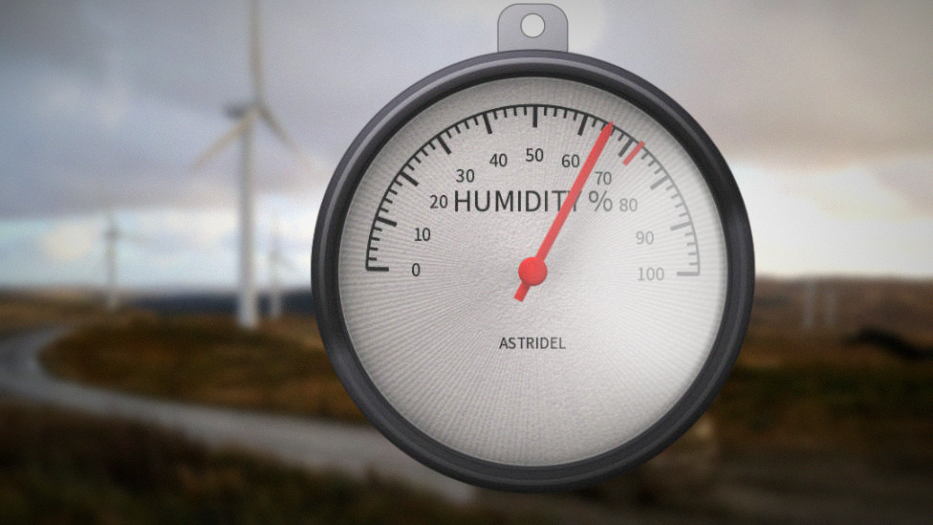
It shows 65; %
